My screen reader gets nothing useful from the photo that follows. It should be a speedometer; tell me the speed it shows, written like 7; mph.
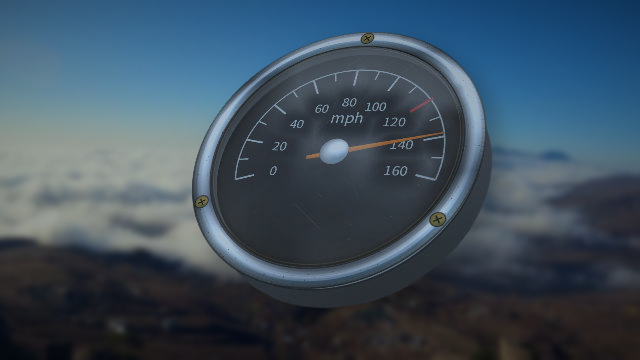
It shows 140; mph
